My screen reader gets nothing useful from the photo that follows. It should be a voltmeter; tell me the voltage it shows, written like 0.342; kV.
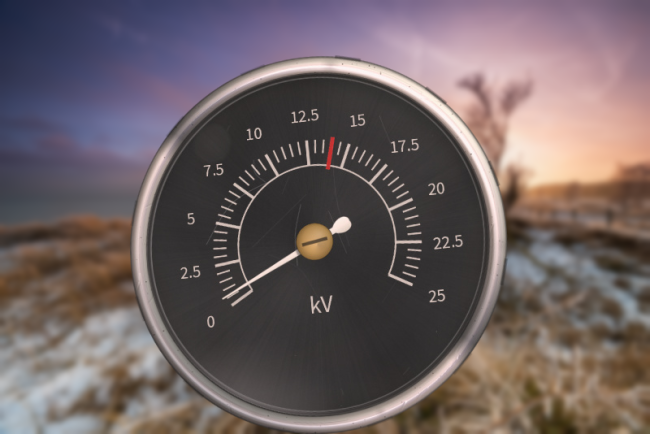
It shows 0.5; kV
